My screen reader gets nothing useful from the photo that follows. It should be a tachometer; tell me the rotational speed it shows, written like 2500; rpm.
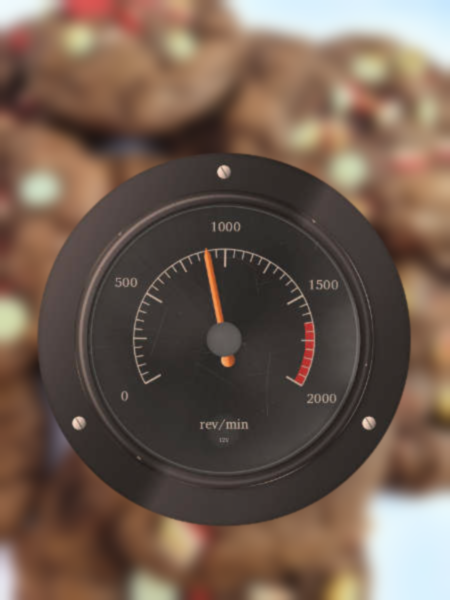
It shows 900; rpm
